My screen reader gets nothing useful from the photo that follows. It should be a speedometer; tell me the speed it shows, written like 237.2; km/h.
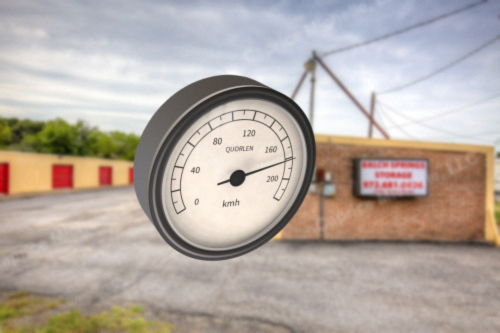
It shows 180; km/h
